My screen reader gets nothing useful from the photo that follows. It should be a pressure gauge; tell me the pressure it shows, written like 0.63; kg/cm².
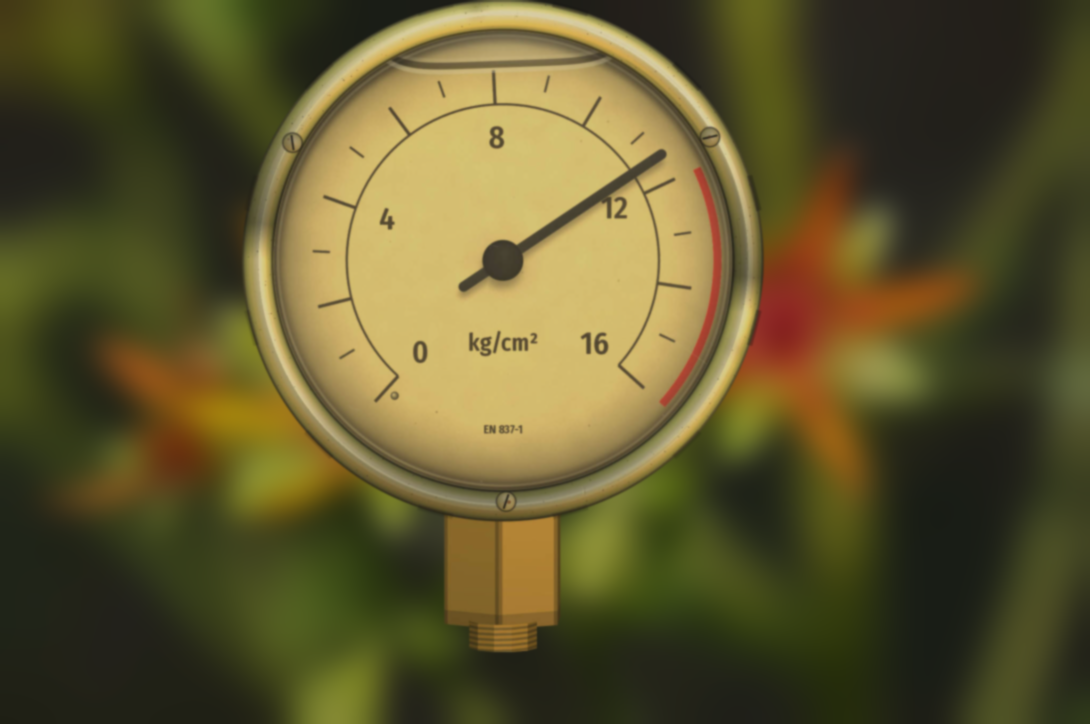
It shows 11.5; kg/cm²
